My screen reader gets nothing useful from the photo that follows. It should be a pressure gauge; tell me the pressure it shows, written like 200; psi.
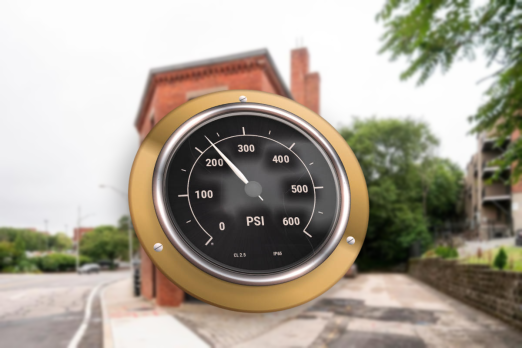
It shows 225; psi
